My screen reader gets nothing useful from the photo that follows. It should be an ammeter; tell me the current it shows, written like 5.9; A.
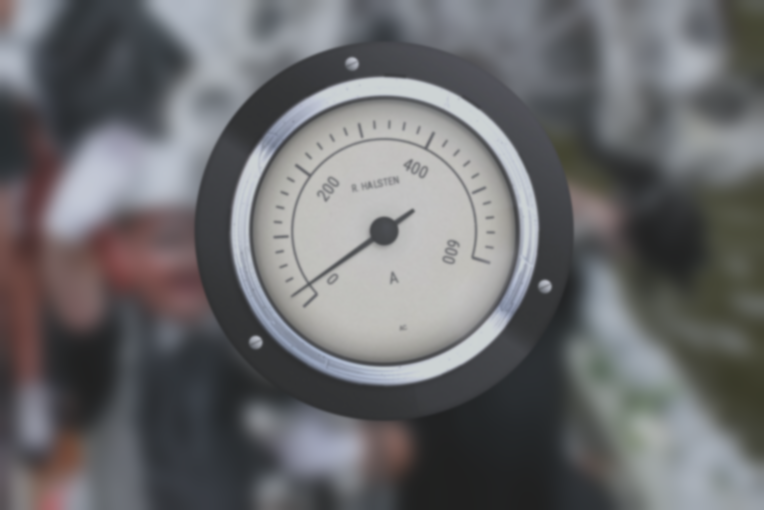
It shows 20; A
